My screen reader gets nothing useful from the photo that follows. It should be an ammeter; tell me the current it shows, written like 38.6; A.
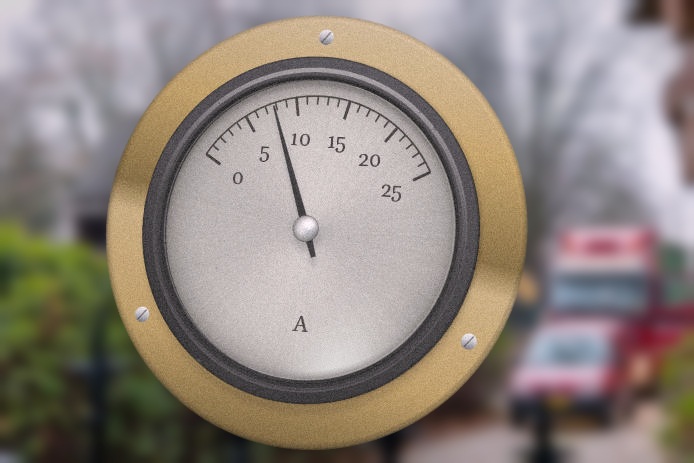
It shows 8; A
